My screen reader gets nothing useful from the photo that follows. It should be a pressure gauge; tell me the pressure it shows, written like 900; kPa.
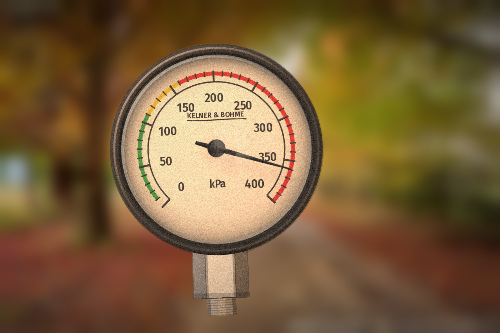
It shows 360; kPa
